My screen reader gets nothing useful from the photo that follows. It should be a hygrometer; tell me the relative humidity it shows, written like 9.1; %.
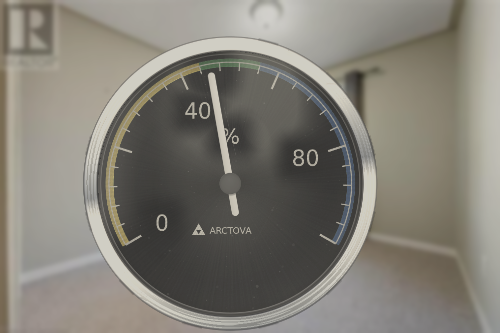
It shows 46; %
